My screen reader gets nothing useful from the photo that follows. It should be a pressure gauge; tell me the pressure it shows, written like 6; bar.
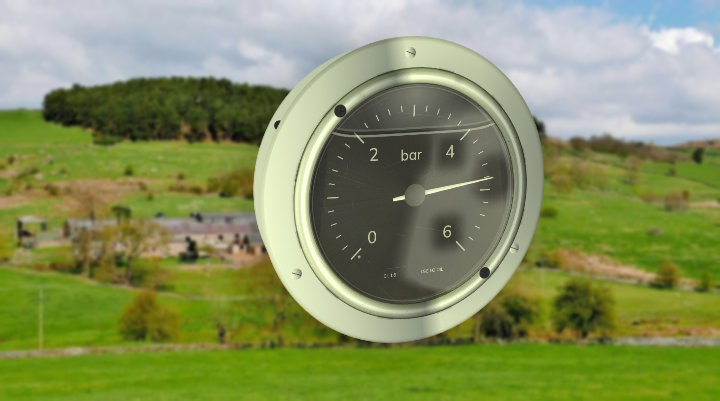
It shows 4.8; bar
